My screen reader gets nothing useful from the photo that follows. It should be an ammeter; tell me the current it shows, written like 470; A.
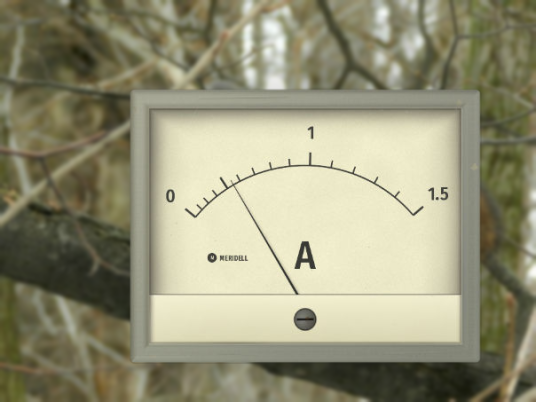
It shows 0.55; A
